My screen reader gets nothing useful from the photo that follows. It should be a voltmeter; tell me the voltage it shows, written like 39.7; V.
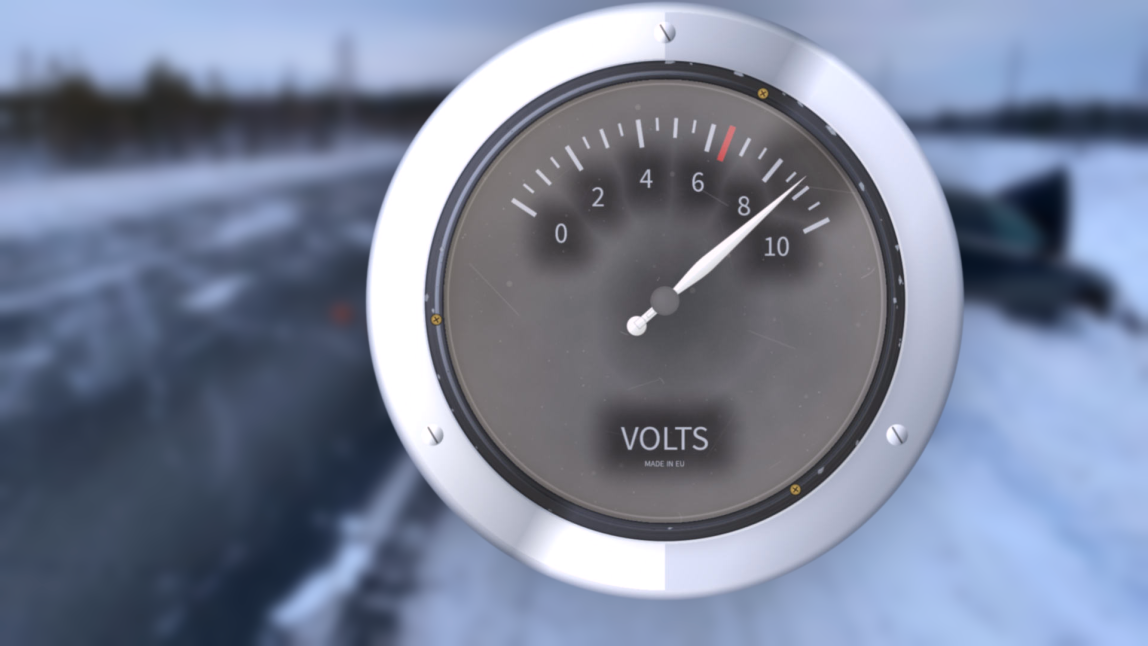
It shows 8.75; V
